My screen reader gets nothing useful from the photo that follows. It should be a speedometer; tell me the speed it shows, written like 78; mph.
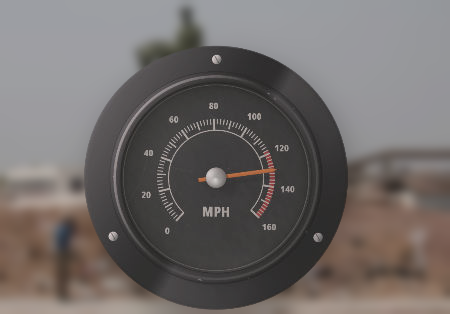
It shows 130; mph
